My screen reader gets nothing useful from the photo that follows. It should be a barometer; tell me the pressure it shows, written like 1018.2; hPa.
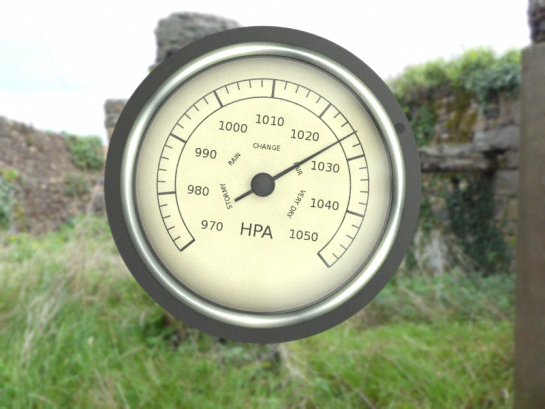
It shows 1026; hPa
